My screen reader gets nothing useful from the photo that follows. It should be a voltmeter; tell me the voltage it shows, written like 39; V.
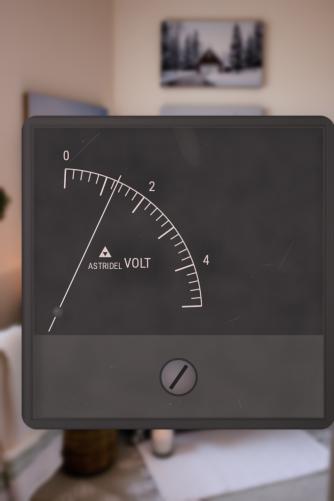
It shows 1.3; V
